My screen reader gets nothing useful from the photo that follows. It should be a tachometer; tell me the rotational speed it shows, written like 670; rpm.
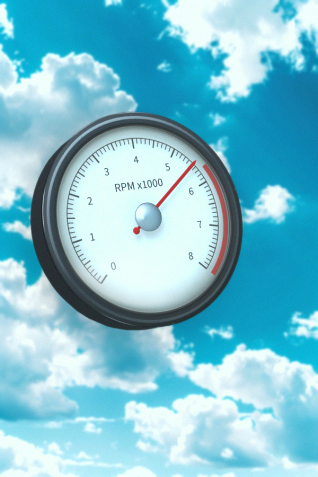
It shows 5500; rpm
